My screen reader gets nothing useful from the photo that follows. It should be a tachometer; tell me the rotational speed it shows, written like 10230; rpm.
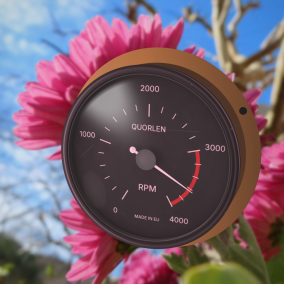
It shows 3600; rpm
